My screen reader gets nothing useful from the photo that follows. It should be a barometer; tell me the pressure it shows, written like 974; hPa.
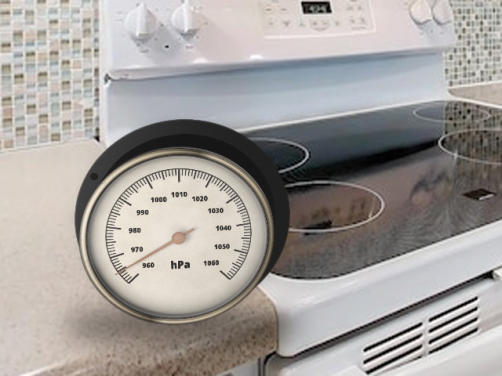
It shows 965; hPa
